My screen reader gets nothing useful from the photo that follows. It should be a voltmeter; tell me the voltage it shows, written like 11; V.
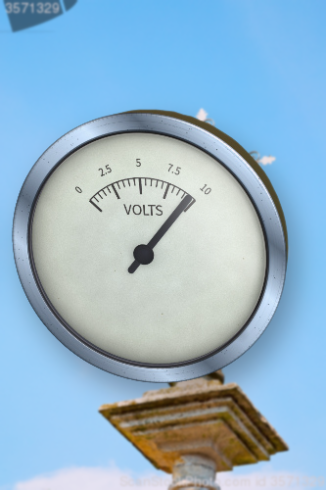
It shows 9.5; V
